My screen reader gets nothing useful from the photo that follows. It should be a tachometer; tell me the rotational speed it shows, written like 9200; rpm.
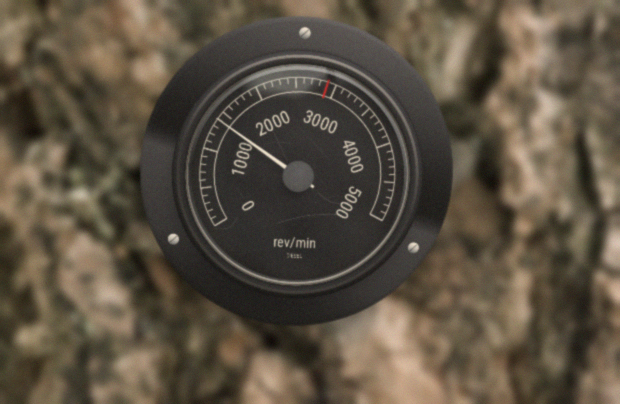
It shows 1400; rpm
